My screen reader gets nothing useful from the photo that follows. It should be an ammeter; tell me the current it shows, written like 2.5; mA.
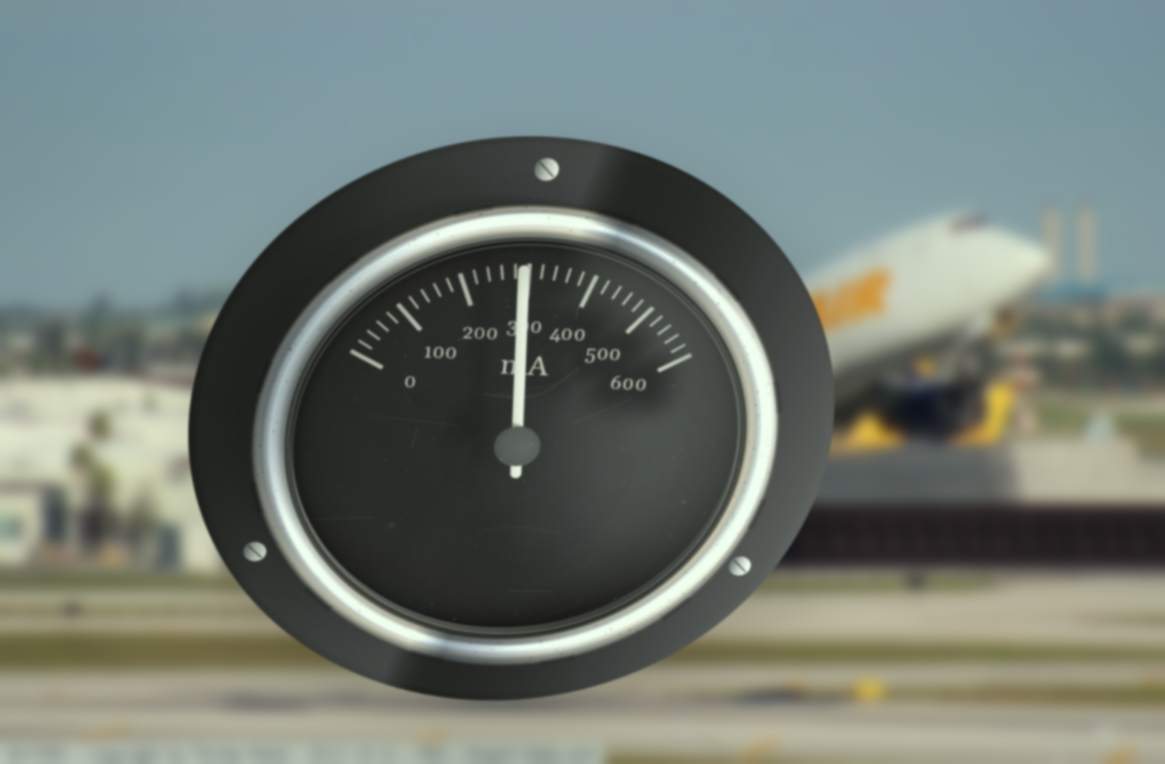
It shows 290; mA
